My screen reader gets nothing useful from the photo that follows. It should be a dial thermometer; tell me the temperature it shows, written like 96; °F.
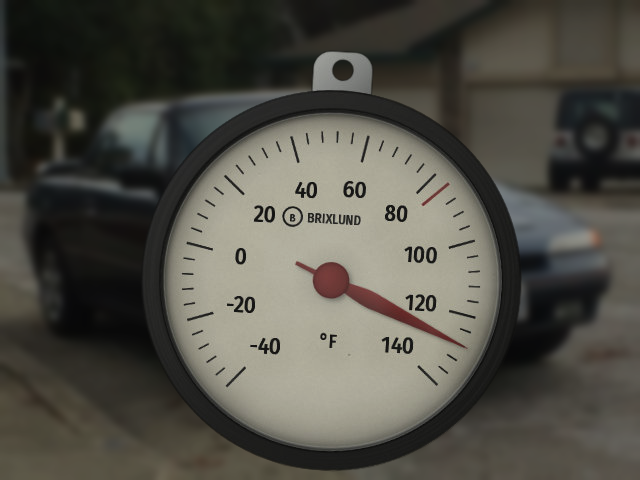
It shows 128; °F
